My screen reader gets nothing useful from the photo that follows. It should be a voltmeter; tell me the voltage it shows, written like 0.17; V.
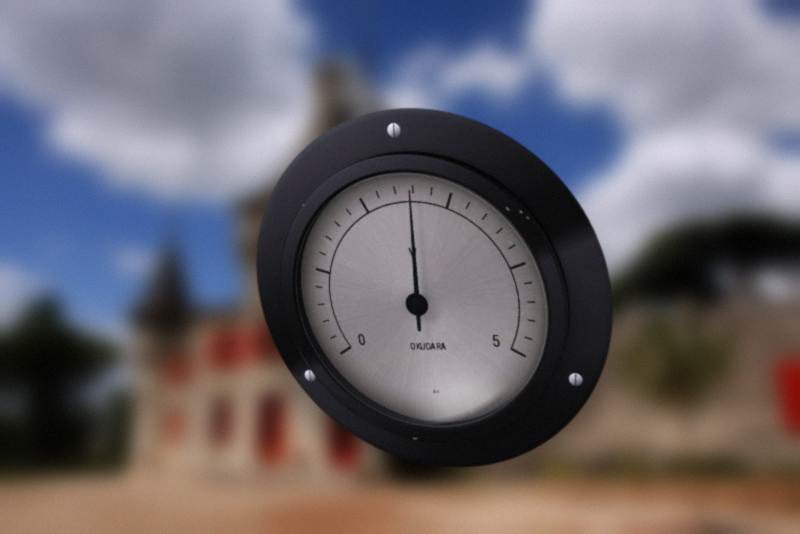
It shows 2.6; V
